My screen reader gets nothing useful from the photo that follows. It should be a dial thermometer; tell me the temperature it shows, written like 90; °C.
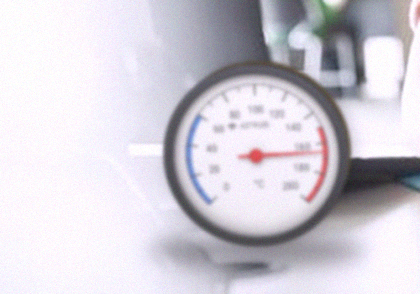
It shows 165; °C
